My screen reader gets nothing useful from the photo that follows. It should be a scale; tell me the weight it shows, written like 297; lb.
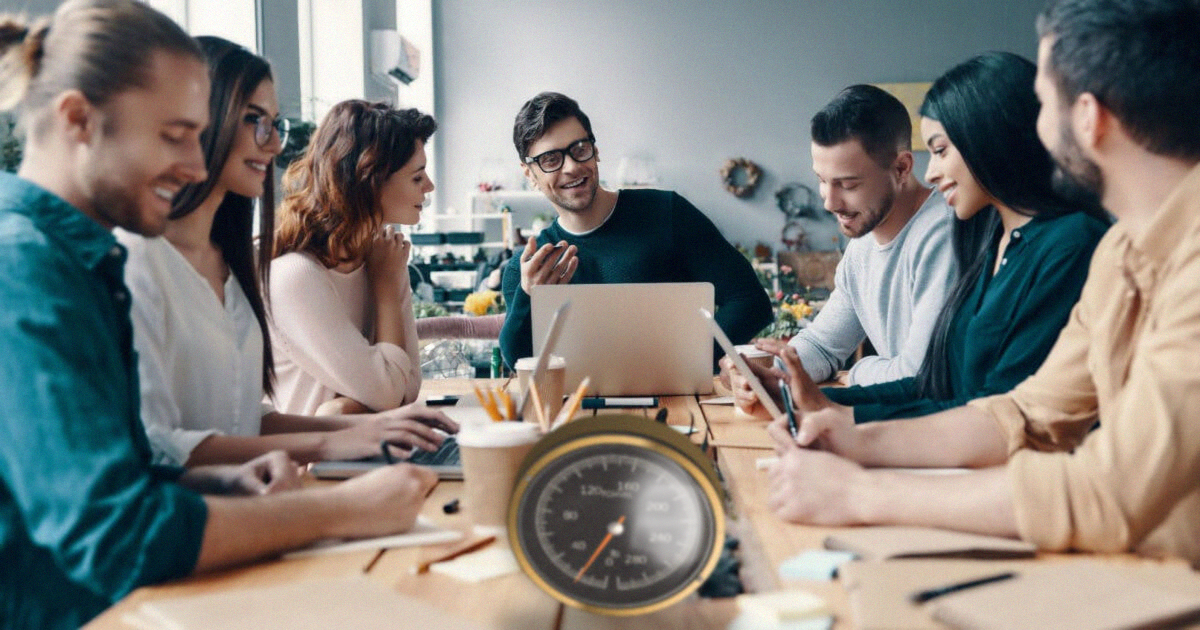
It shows 20; lb
